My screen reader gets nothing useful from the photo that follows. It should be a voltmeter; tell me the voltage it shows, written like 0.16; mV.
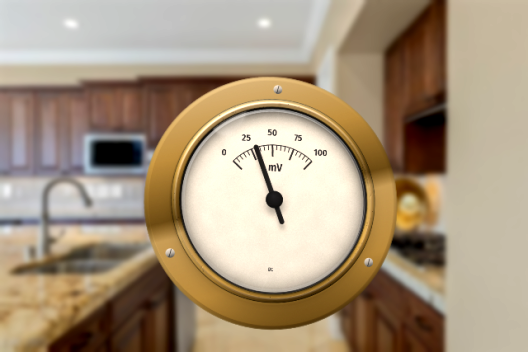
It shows 30; mV
